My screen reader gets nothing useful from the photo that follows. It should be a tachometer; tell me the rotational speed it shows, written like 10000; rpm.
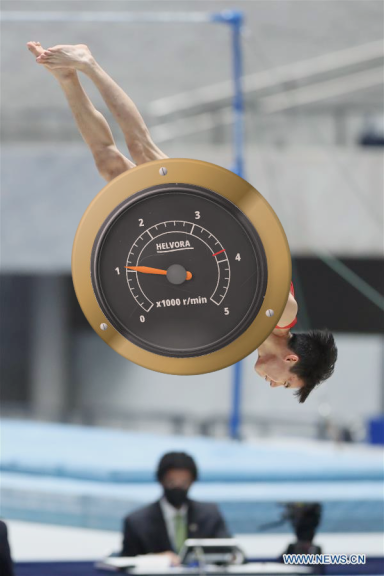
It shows 1100; rpm
